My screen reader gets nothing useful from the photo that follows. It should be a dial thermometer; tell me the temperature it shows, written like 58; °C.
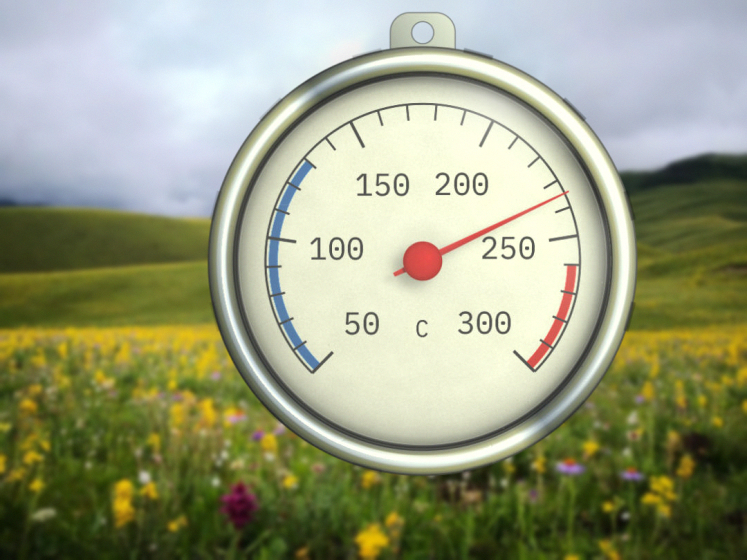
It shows 235; °C
